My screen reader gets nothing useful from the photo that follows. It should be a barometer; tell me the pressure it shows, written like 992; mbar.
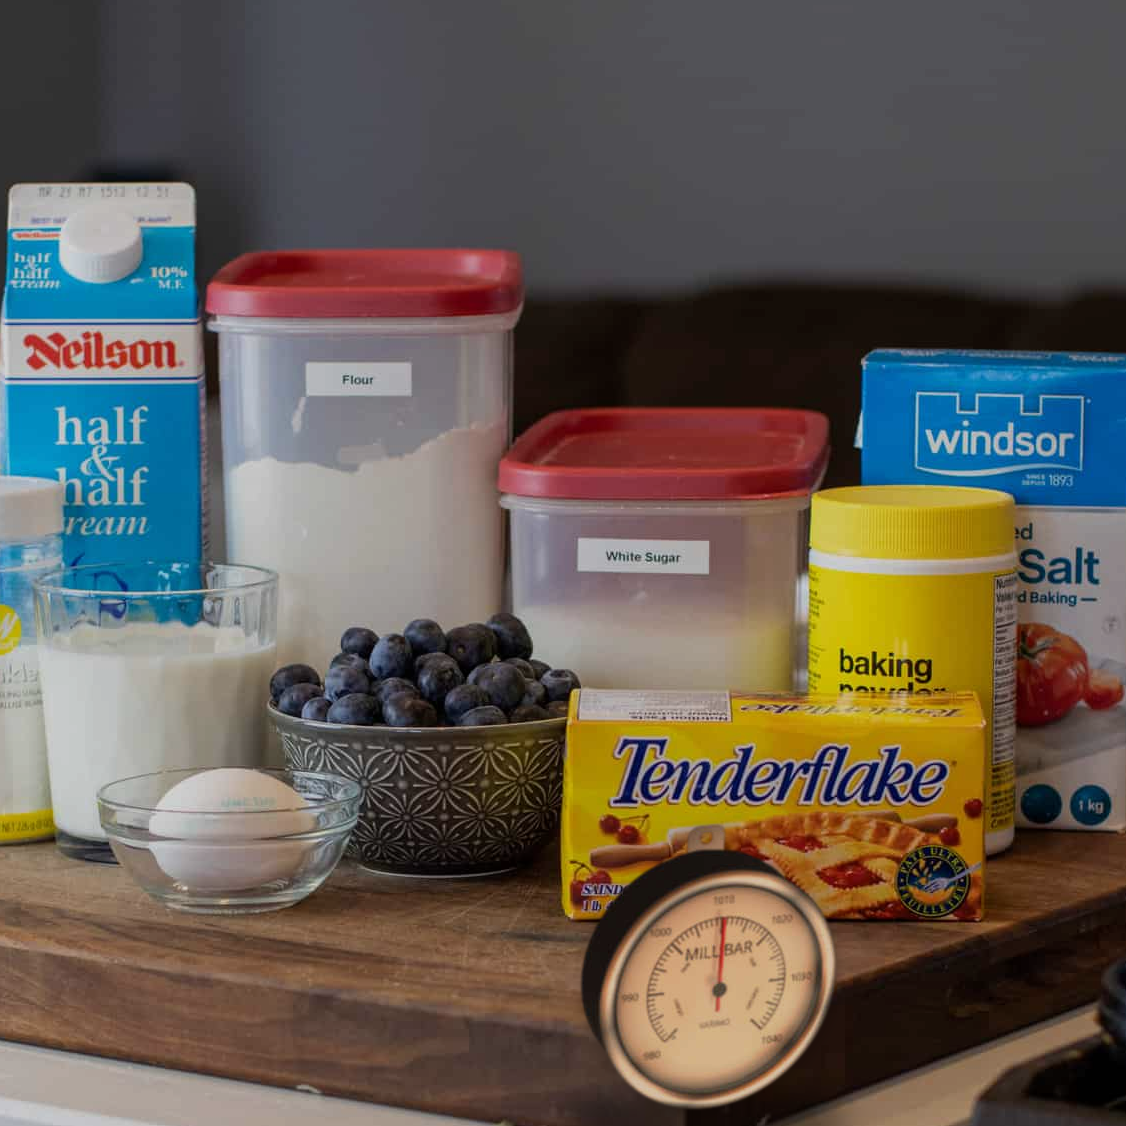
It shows 1010; mbar
